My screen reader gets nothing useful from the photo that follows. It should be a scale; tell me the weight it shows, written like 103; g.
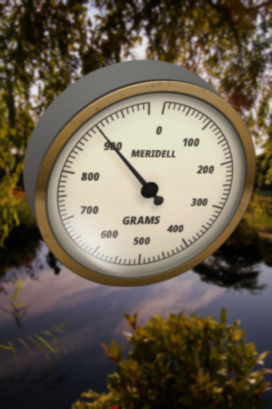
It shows 900; g
